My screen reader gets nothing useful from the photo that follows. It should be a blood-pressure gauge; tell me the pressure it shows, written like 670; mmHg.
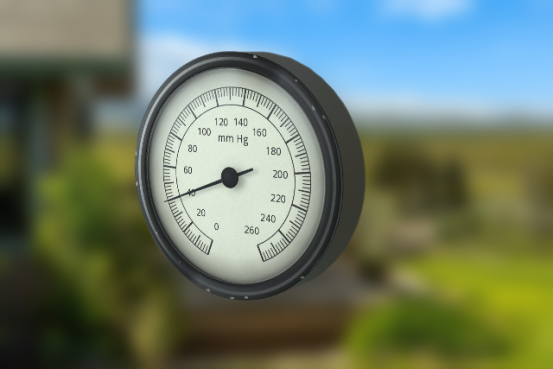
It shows 40; mmHg
